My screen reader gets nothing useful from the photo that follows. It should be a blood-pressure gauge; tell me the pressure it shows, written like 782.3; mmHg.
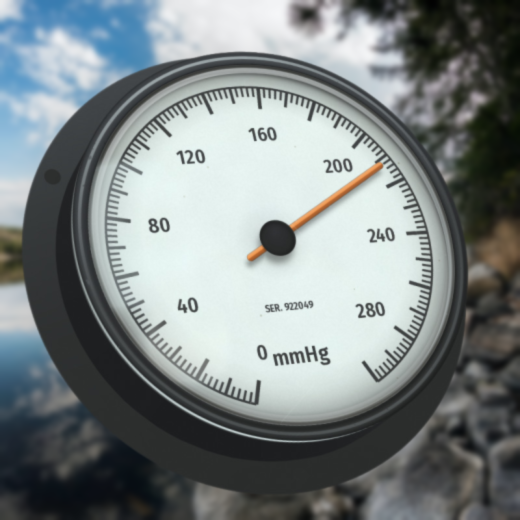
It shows 212; mmHg
